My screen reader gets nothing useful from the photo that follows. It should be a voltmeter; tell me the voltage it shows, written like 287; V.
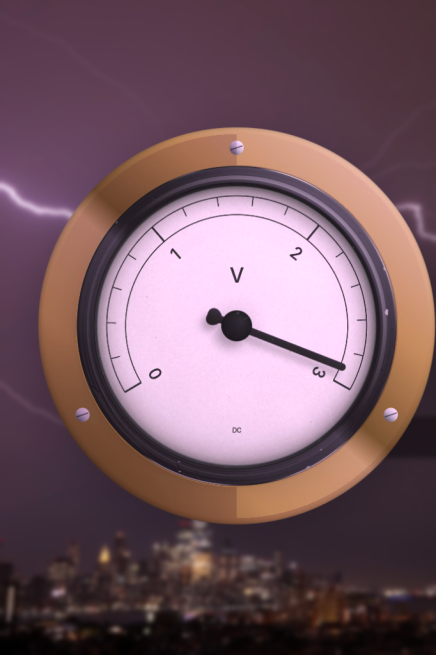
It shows 2.9; V
